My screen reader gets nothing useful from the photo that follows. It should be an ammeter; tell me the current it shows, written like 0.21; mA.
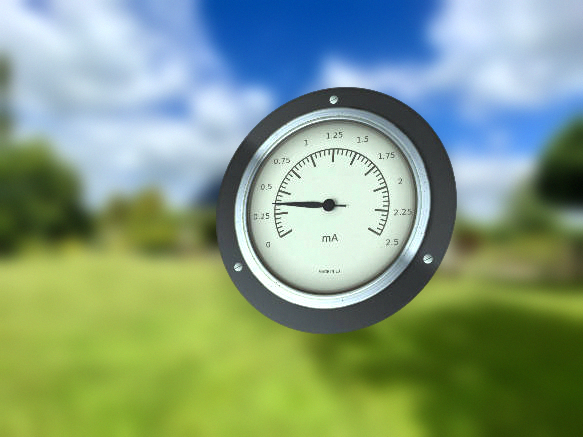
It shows 0.35; mA
